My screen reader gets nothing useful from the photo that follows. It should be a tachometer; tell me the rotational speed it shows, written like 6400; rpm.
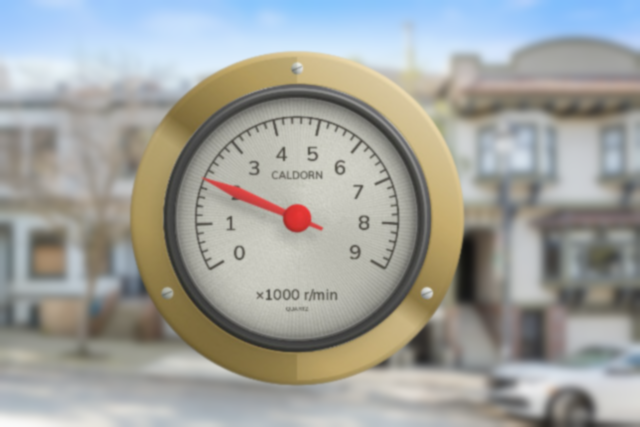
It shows 2000; rpm
